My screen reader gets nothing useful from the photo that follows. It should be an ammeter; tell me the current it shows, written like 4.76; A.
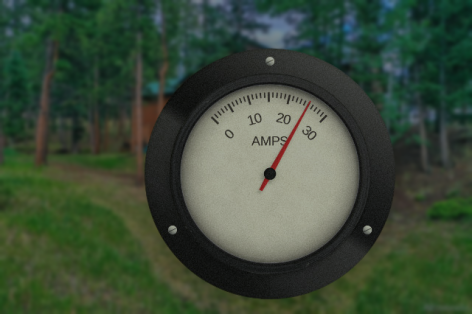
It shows 25; A
